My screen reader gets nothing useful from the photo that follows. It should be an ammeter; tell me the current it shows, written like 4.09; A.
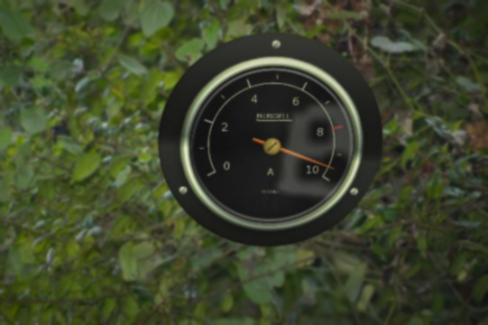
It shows 9.5; A
